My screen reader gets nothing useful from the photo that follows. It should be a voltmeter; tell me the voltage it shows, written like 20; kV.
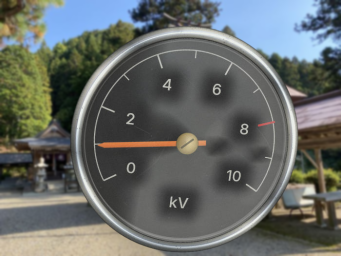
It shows 1; kV
